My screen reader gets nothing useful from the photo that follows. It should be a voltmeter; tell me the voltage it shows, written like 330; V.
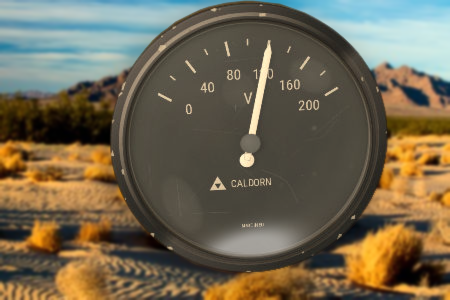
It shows 120; V
